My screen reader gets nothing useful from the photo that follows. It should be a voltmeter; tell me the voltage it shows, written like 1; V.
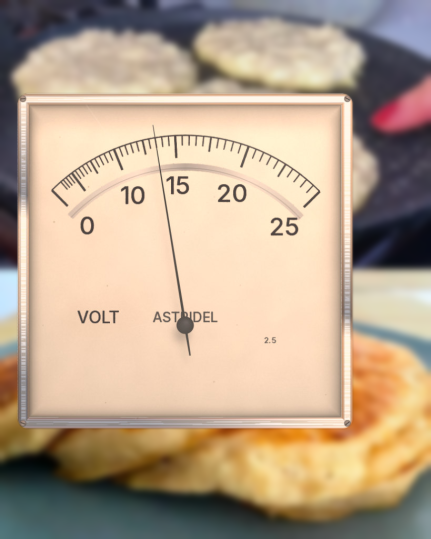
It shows 13.5; V
